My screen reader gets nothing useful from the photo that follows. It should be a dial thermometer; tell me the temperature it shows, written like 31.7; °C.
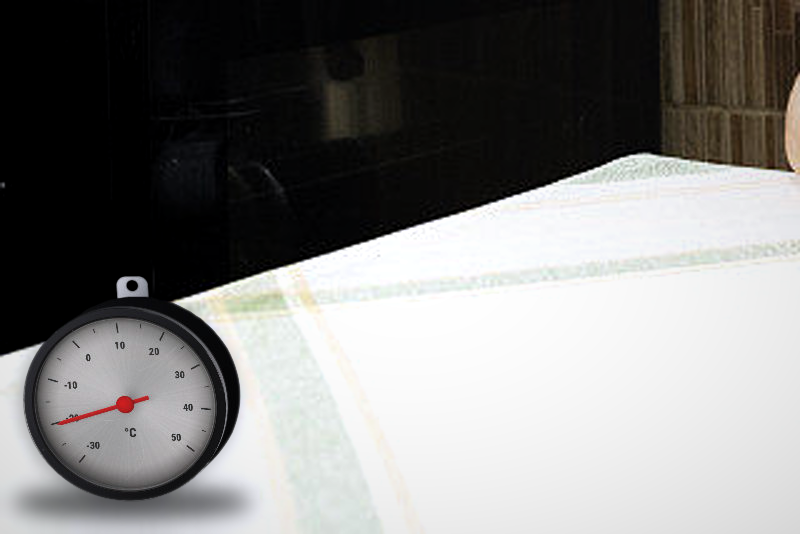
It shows -20; °C
